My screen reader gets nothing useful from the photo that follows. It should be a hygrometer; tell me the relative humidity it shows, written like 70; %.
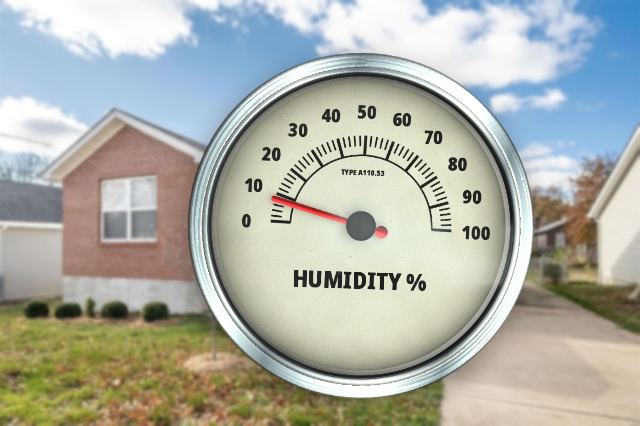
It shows 8; %
